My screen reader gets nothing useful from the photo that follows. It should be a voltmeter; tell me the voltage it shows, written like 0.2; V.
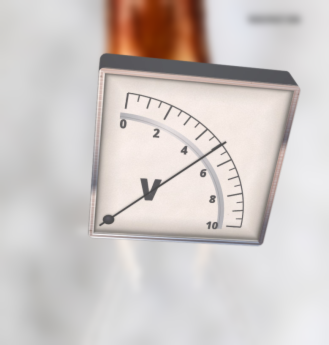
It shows 5; V
